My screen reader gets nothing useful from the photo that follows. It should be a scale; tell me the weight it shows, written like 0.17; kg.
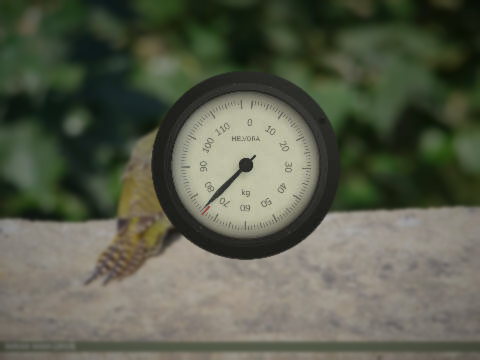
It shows 75; kg
